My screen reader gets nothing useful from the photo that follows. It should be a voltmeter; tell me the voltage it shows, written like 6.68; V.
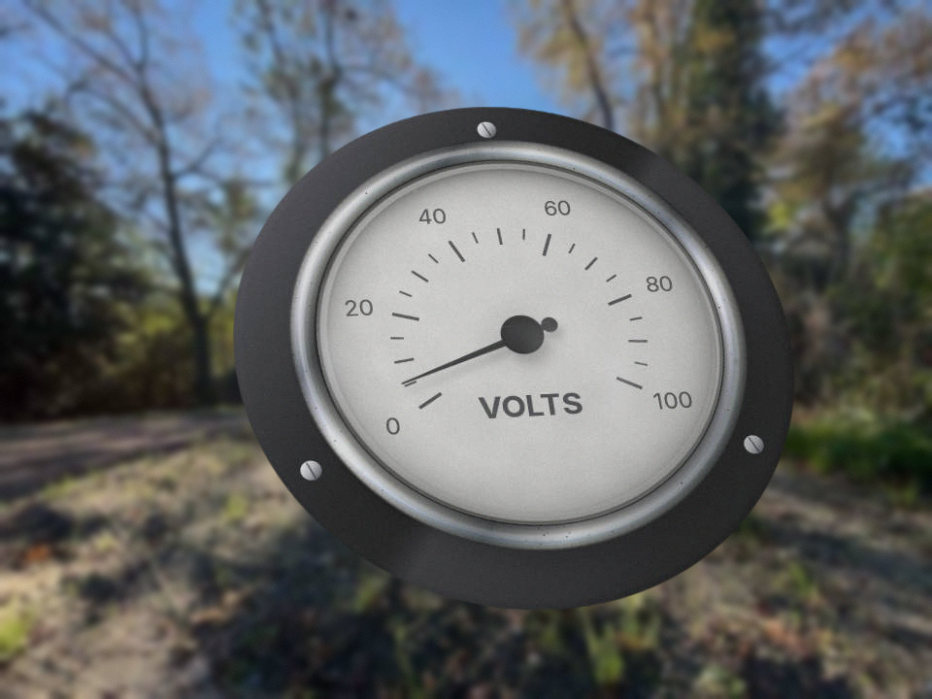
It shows 5; V
